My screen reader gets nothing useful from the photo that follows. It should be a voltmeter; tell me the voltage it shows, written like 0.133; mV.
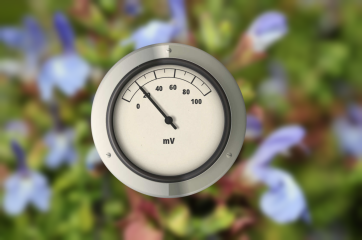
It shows 20; mV
